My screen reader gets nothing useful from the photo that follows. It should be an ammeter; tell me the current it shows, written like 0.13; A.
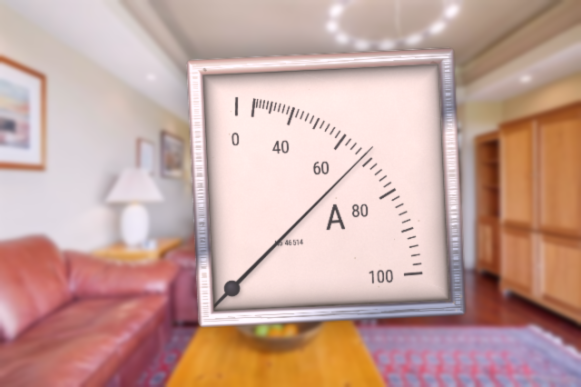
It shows 68; A
